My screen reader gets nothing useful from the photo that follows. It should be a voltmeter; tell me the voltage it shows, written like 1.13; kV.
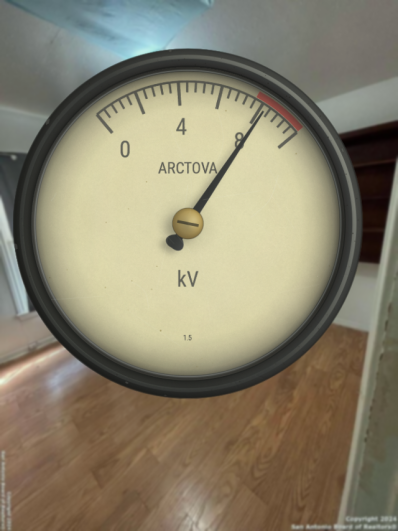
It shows 8.2; kV
